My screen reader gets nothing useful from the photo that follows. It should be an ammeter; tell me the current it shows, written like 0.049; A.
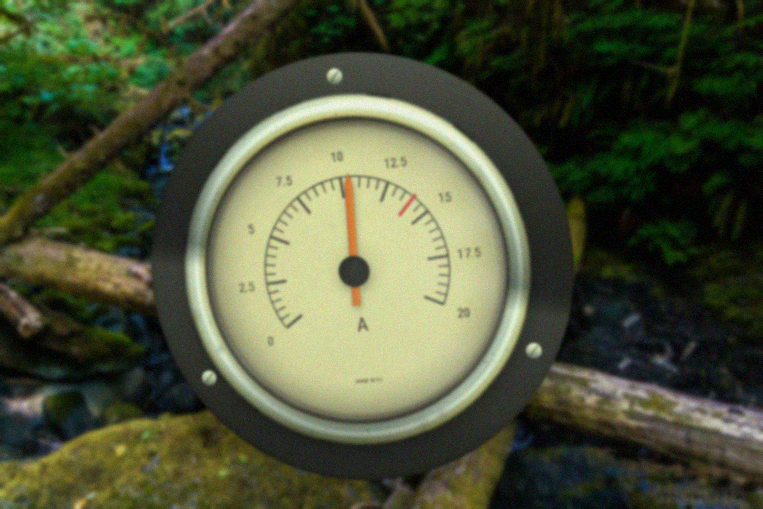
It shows 10.5; A
